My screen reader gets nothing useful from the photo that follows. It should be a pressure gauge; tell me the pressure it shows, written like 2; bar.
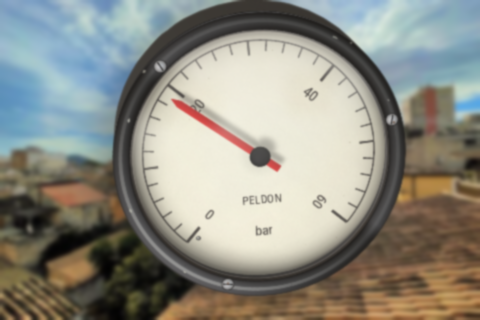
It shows 19; bar
